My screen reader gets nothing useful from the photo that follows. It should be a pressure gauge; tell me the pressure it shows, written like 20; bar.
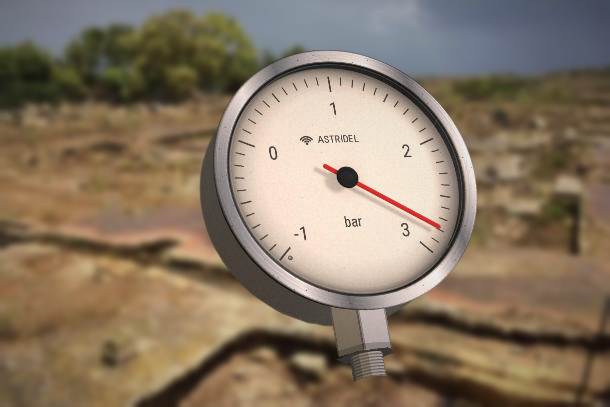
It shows 2.8; bar
